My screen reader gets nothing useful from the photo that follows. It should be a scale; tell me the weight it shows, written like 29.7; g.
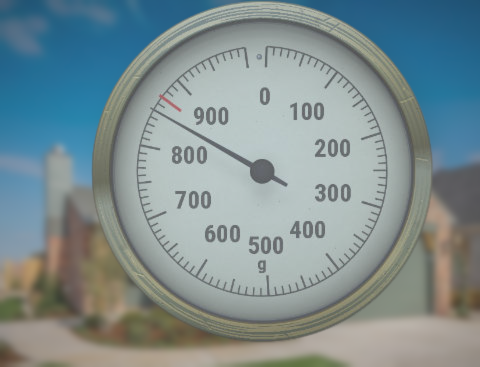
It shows 850; g
